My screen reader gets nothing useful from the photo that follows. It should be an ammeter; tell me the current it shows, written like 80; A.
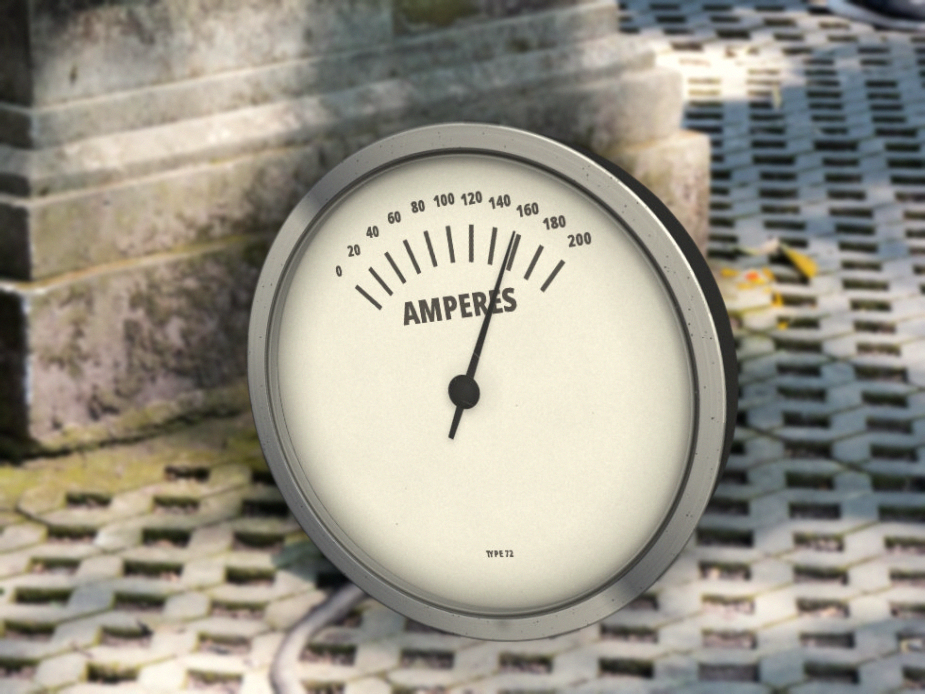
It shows 160; A
